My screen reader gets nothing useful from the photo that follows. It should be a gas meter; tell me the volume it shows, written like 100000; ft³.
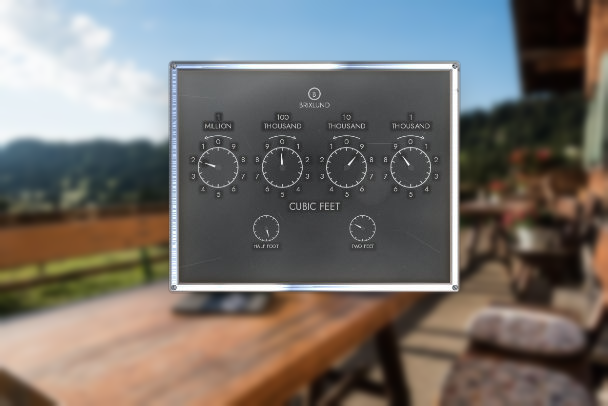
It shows 198900; ft³
